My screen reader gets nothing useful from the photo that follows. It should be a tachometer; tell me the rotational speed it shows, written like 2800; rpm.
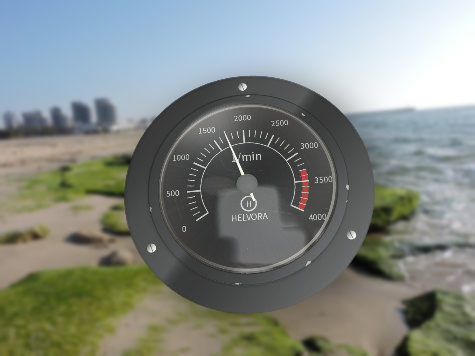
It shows 1700; rpm
